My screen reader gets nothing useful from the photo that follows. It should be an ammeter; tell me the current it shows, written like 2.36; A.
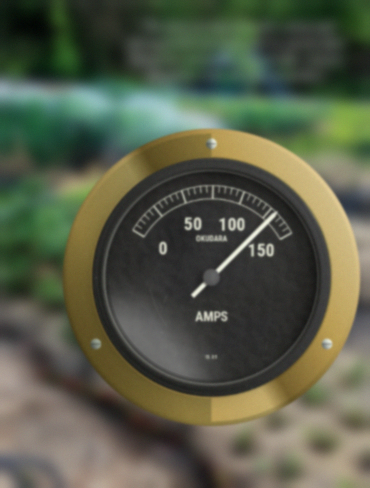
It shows 130; A
